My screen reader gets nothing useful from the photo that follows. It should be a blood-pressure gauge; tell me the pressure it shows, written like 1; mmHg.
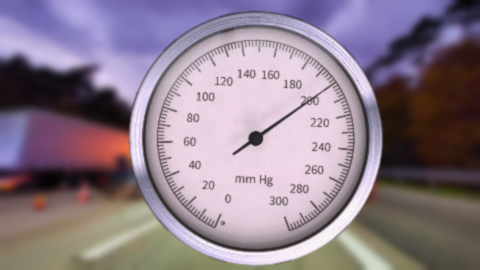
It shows 200; mmHg
